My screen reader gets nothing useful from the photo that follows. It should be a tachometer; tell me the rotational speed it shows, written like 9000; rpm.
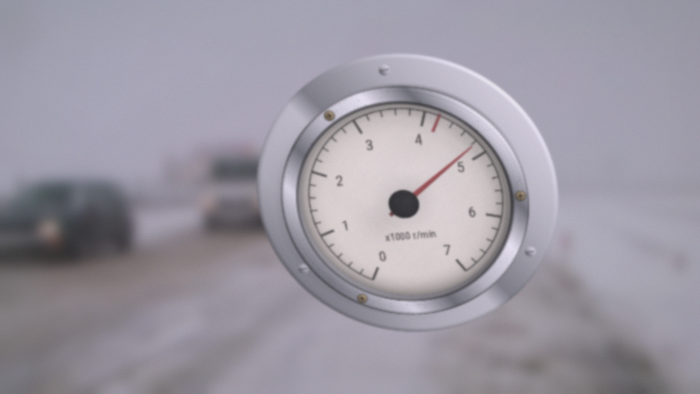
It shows 4800; rpm
